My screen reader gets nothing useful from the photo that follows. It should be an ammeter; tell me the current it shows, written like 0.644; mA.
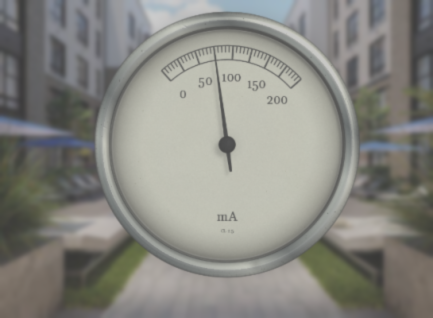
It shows 75; mA
